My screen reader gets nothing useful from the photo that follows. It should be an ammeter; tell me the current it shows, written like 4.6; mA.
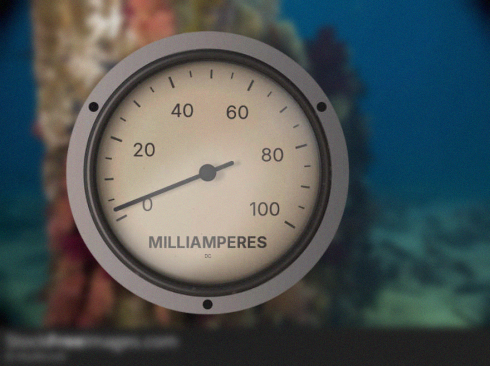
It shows 2.5; mA
